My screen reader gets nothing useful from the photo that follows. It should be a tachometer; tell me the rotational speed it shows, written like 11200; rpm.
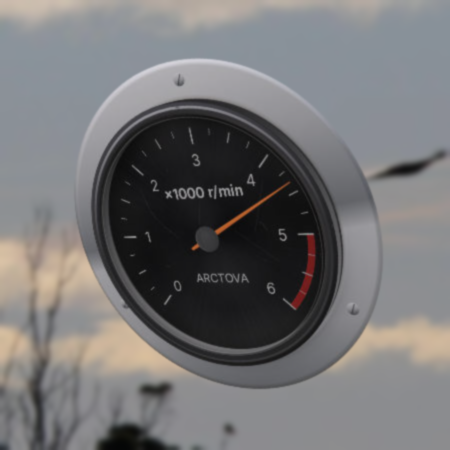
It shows 4375; rpm
